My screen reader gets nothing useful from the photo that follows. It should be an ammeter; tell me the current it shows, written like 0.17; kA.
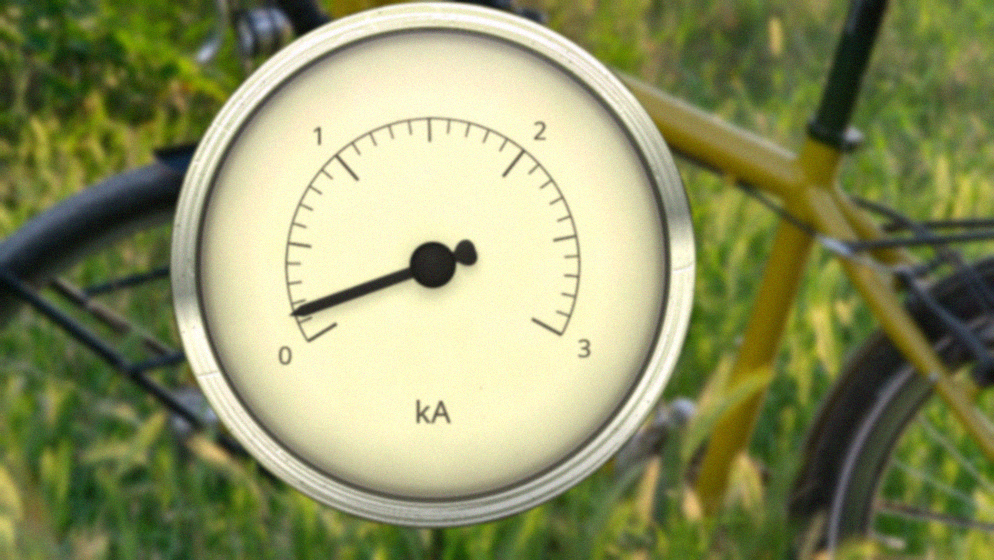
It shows 0.15; kA
